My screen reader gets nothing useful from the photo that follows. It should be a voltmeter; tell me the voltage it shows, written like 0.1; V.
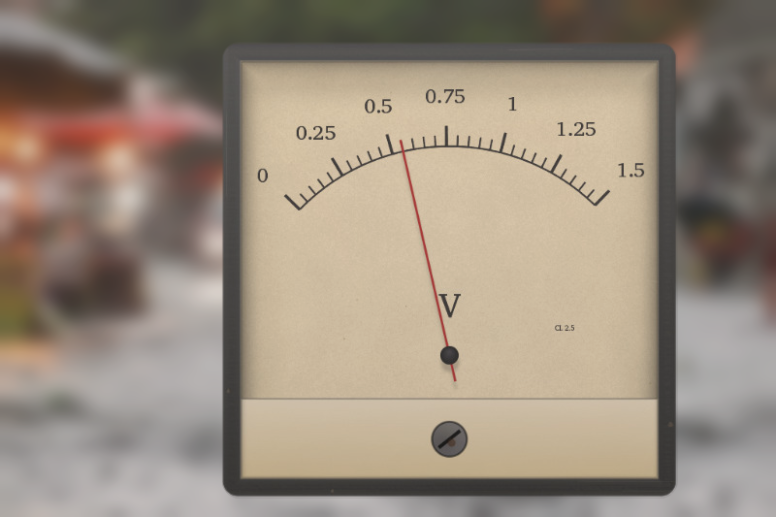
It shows 0.55; V
